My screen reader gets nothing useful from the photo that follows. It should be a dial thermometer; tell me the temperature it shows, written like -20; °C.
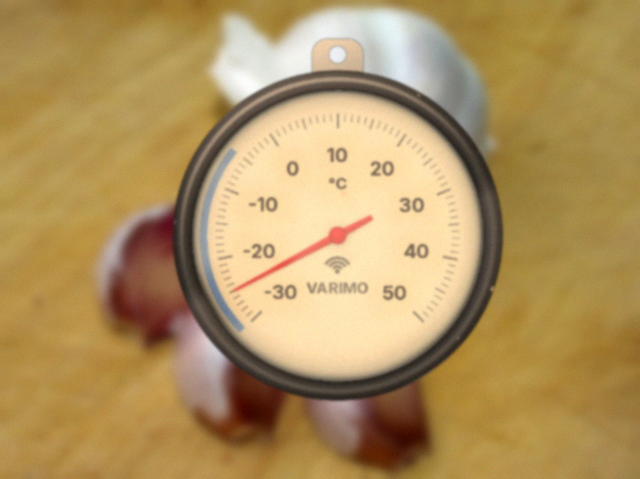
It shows -25; °C
